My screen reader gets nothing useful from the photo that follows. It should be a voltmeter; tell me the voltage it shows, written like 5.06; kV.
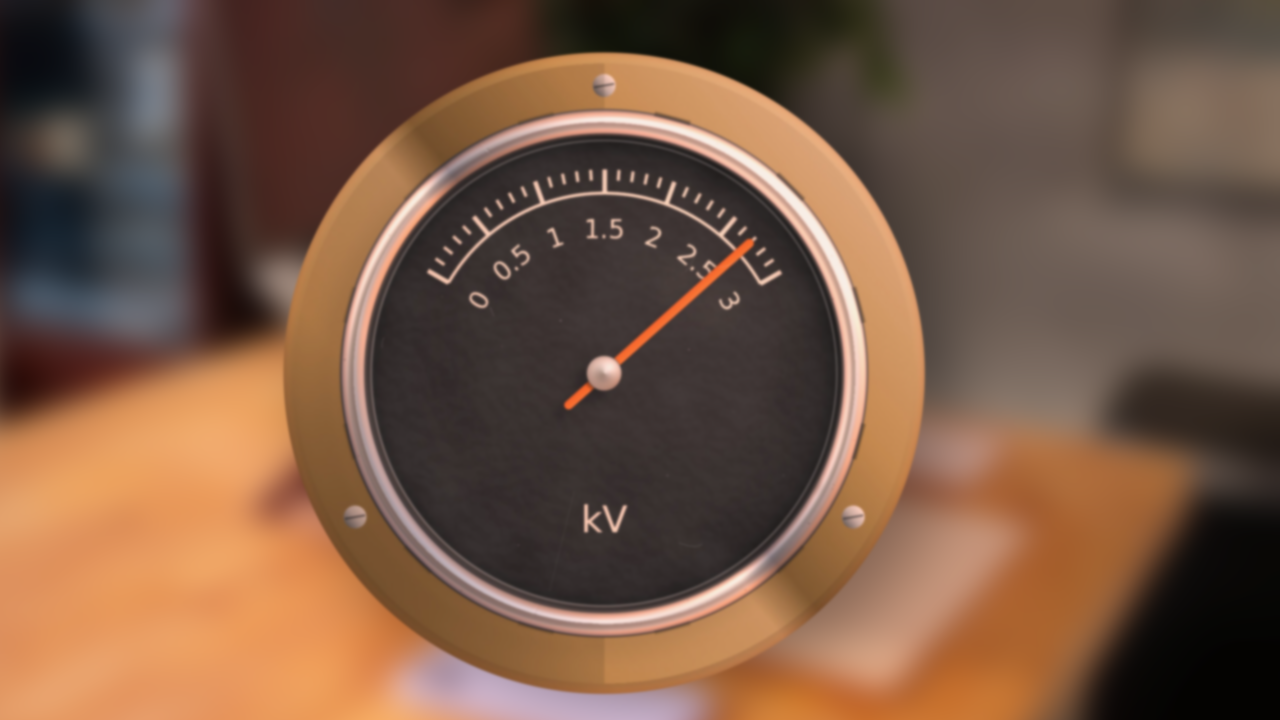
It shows 2.7; kV
